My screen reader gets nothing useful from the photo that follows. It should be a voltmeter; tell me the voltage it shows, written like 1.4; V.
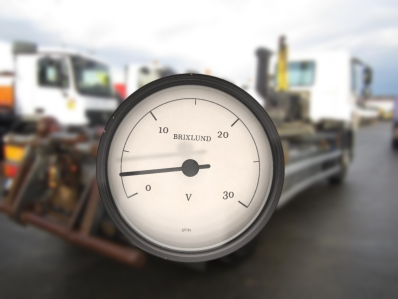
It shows 2.5; V
